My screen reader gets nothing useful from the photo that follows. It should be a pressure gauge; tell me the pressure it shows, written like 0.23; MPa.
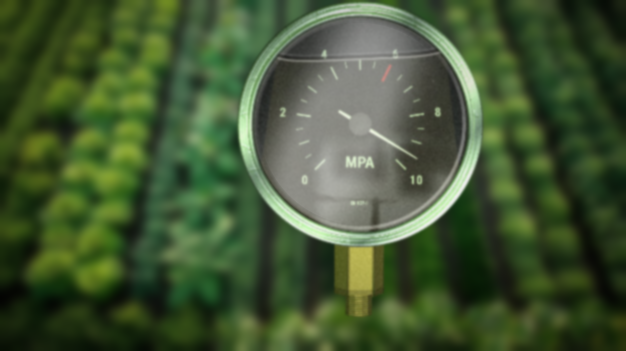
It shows 9.5; MPa
